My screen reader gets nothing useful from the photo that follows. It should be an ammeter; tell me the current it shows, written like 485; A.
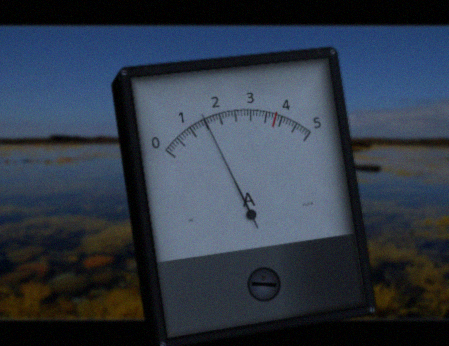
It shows 1.5; A
